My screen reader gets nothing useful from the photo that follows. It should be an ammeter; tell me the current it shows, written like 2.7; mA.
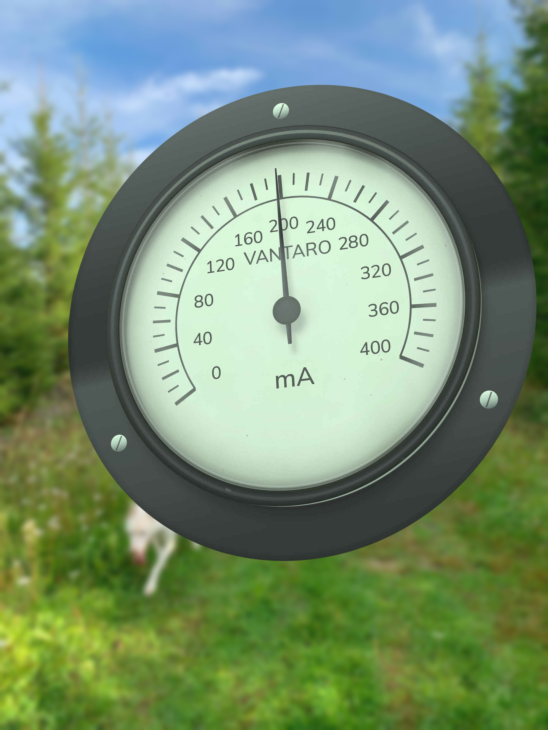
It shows 200; mA
